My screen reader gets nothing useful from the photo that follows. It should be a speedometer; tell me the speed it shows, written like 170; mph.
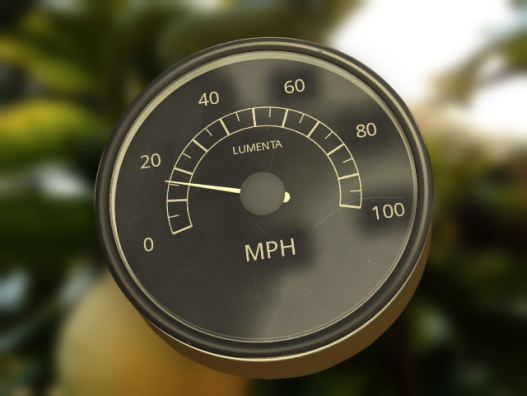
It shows 15; mph
